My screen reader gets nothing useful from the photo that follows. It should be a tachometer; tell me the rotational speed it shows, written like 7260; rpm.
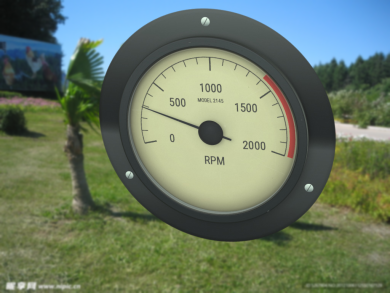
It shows 300; rpm
